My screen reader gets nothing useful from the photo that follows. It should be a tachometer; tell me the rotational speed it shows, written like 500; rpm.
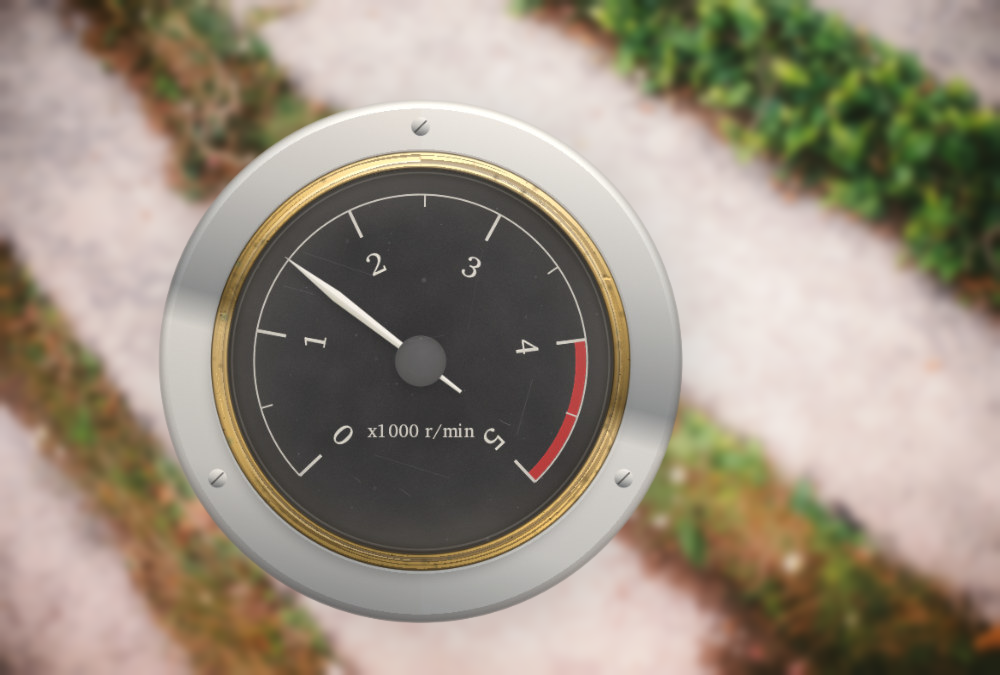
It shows 1500; rpm
